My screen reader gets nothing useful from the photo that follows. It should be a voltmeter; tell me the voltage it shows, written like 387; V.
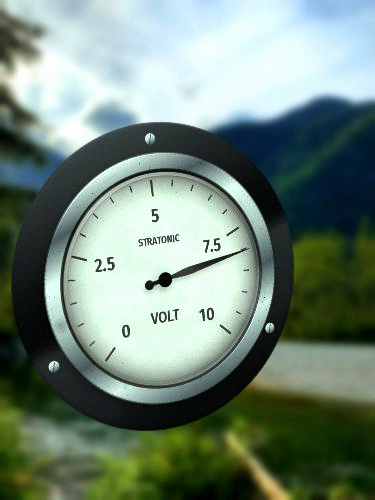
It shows 8; V
